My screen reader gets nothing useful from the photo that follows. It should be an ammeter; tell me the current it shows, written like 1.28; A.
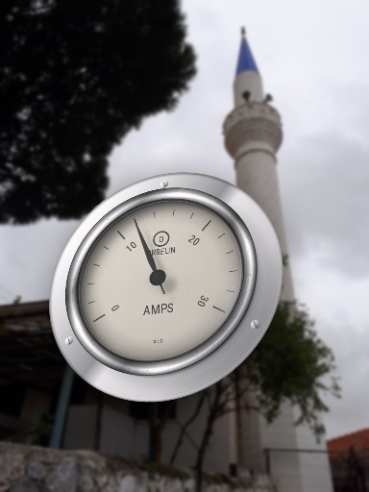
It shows 12; A
